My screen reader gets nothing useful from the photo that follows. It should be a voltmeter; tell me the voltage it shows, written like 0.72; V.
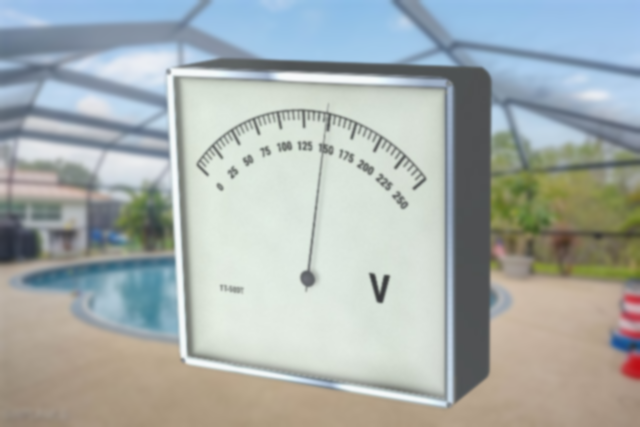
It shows 150; V
